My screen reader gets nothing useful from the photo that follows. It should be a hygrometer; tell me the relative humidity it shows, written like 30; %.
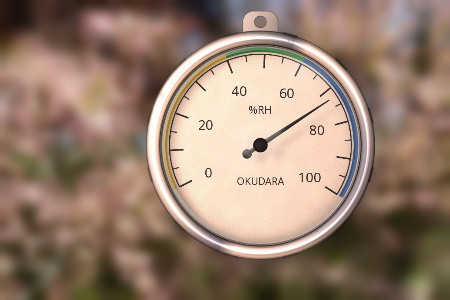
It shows 72.5; %
